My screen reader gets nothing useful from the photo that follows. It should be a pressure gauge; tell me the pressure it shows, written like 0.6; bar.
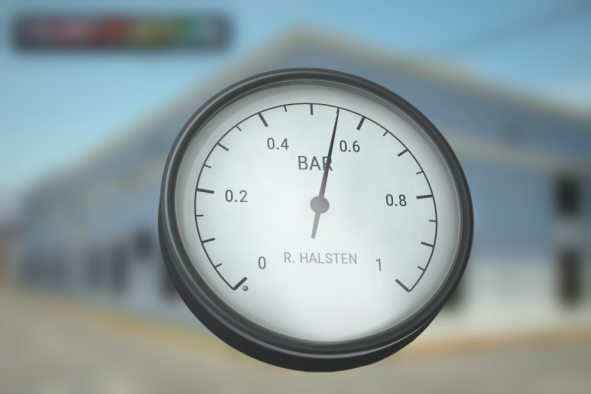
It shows 0.55; bar
